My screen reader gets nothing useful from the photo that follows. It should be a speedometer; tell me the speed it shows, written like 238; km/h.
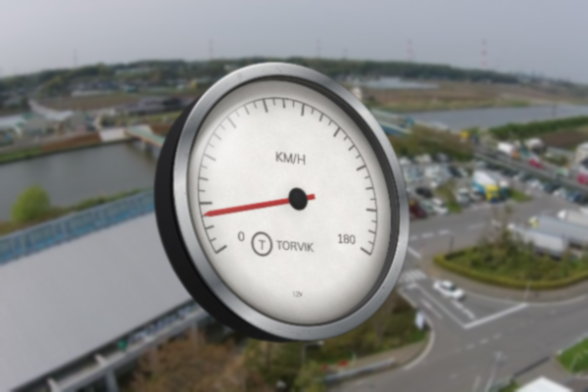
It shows 15; km/h
